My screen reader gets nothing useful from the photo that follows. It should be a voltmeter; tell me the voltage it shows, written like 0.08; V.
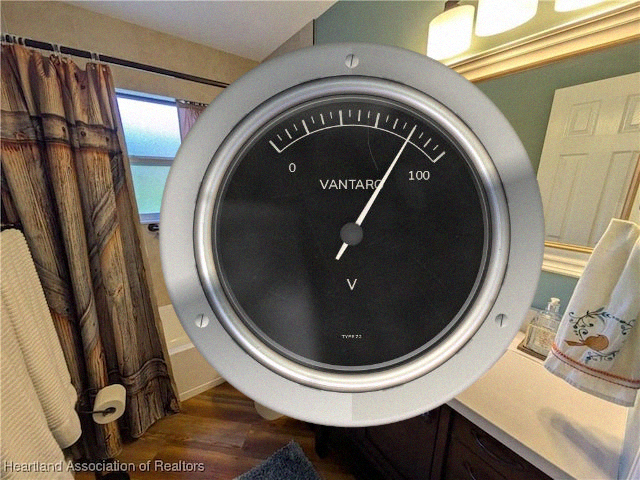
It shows 80; V
